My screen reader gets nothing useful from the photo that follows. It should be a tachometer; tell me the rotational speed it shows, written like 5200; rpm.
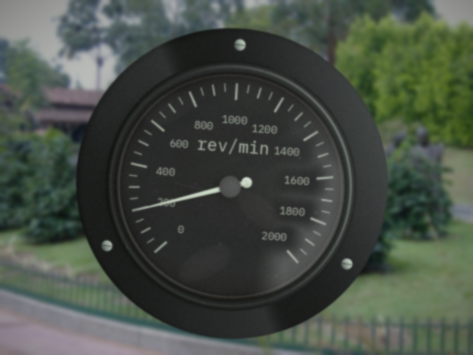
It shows 200; rpm
